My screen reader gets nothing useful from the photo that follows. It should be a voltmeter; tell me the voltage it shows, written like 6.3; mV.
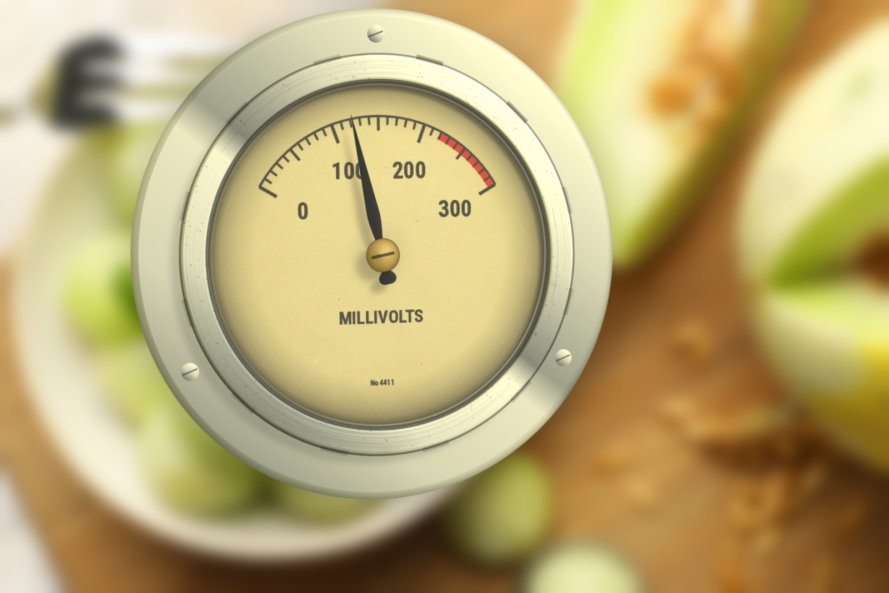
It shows 120; mV
